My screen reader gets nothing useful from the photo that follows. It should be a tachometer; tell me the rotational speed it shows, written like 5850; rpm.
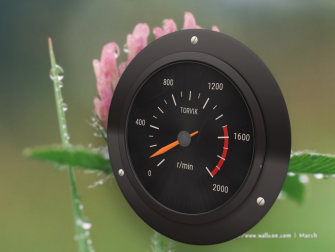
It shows 100; rpm
